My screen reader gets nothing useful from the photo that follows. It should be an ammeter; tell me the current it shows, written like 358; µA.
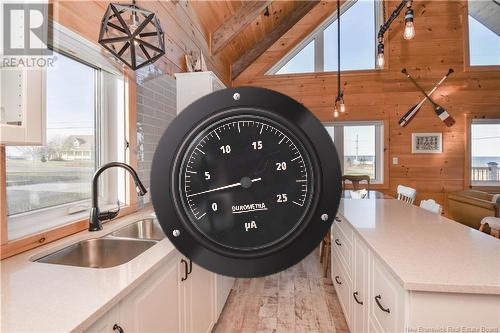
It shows 2.5; µA
